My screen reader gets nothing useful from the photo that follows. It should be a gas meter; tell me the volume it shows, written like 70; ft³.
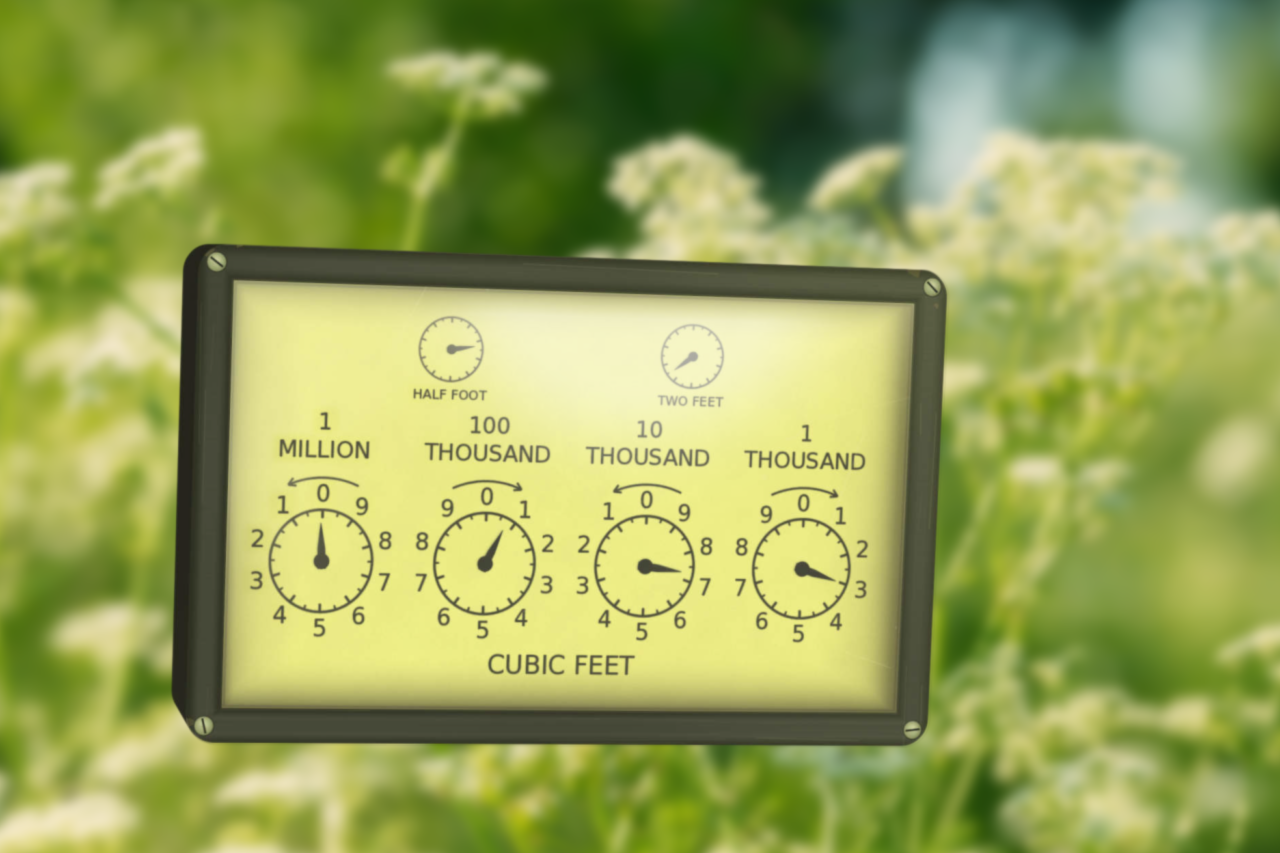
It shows 7300; ft³
